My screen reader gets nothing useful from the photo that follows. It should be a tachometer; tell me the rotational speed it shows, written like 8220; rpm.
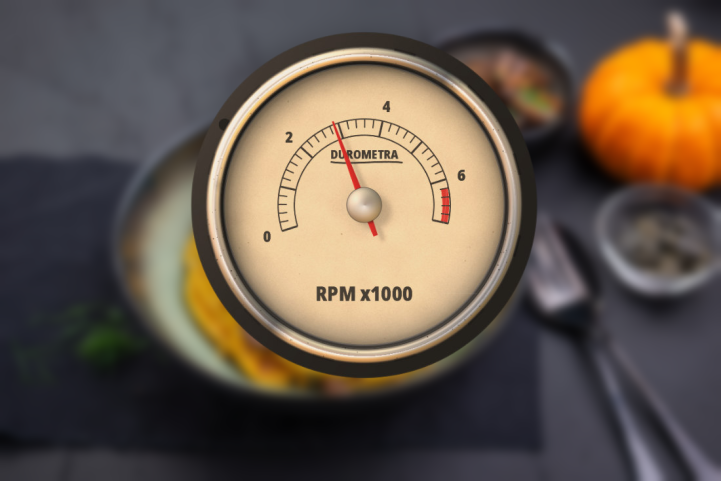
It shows 2900; rpm
